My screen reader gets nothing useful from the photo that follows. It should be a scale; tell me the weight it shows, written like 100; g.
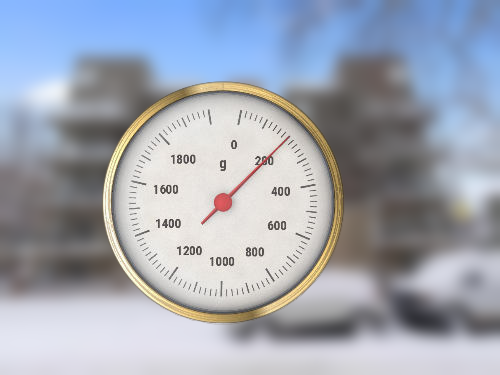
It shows 200; g
